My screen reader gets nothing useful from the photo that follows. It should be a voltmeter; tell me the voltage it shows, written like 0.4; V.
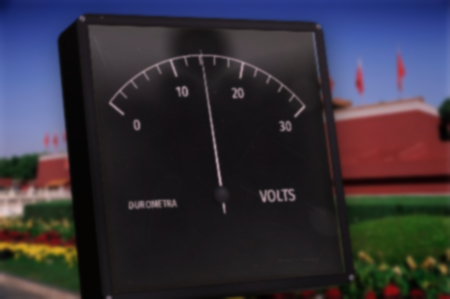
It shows 14; V
